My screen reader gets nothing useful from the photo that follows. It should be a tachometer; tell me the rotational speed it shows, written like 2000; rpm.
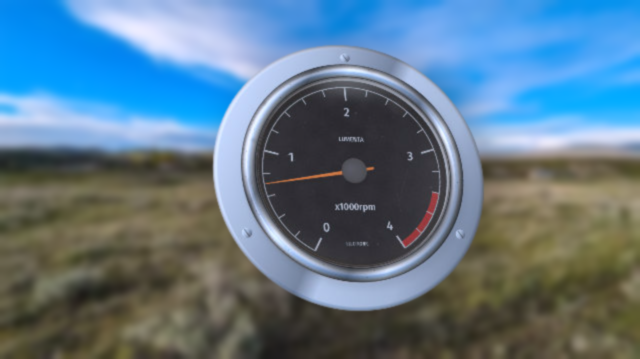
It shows 700; rpm
